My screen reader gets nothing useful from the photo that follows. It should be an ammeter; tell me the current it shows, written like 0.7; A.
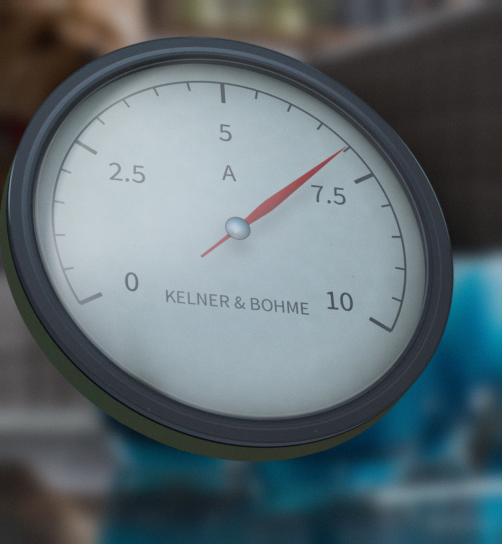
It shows 7; A
